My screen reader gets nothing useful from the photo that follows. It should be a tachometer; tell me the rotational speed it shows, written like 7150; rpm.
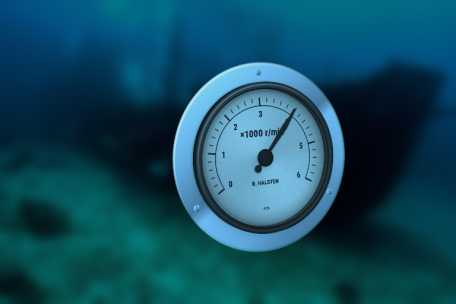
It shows 4000; rpm
